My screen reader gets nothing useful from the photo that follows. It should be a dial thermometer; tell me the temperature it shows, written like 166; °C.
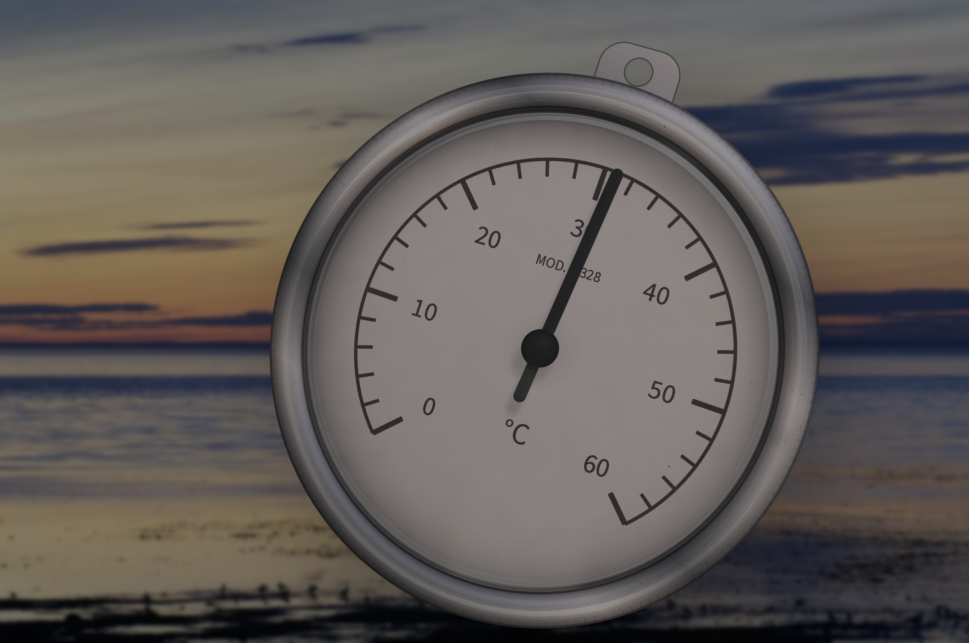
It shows 31; °C
